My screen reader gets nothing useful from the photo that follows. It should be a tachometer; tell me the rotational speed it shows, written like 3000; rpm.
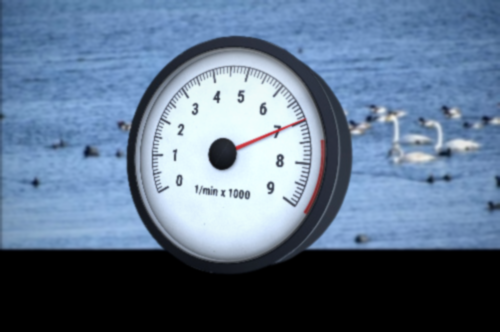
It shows 7000; rpm
